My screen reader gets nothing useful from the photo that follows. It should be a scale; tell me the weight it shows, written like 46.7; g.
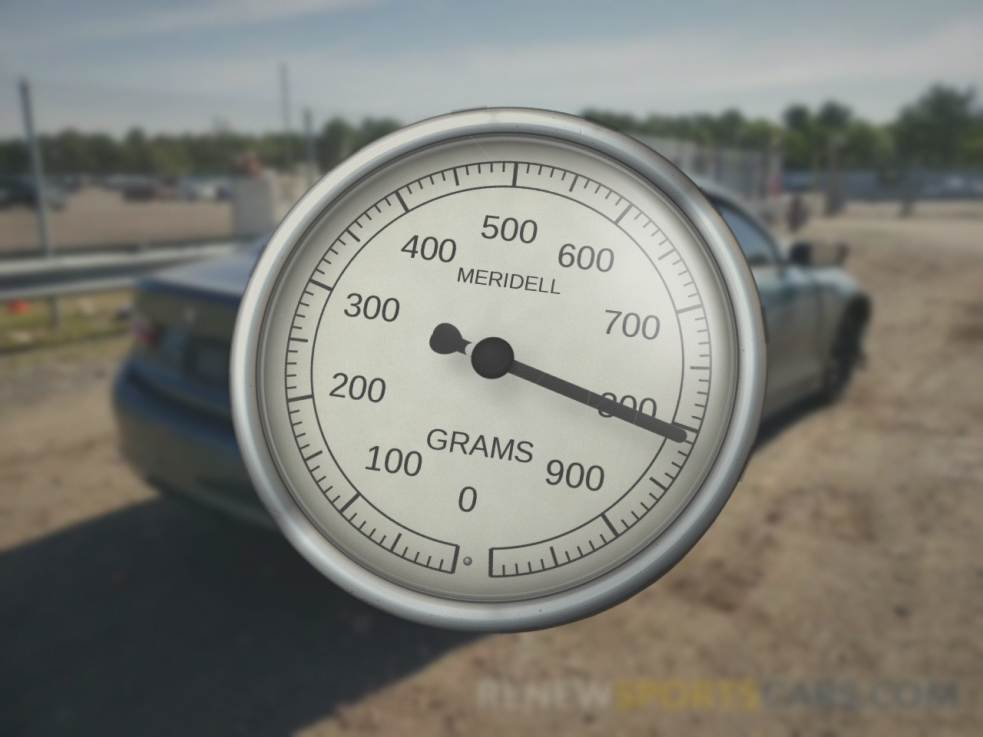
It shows 810; g
